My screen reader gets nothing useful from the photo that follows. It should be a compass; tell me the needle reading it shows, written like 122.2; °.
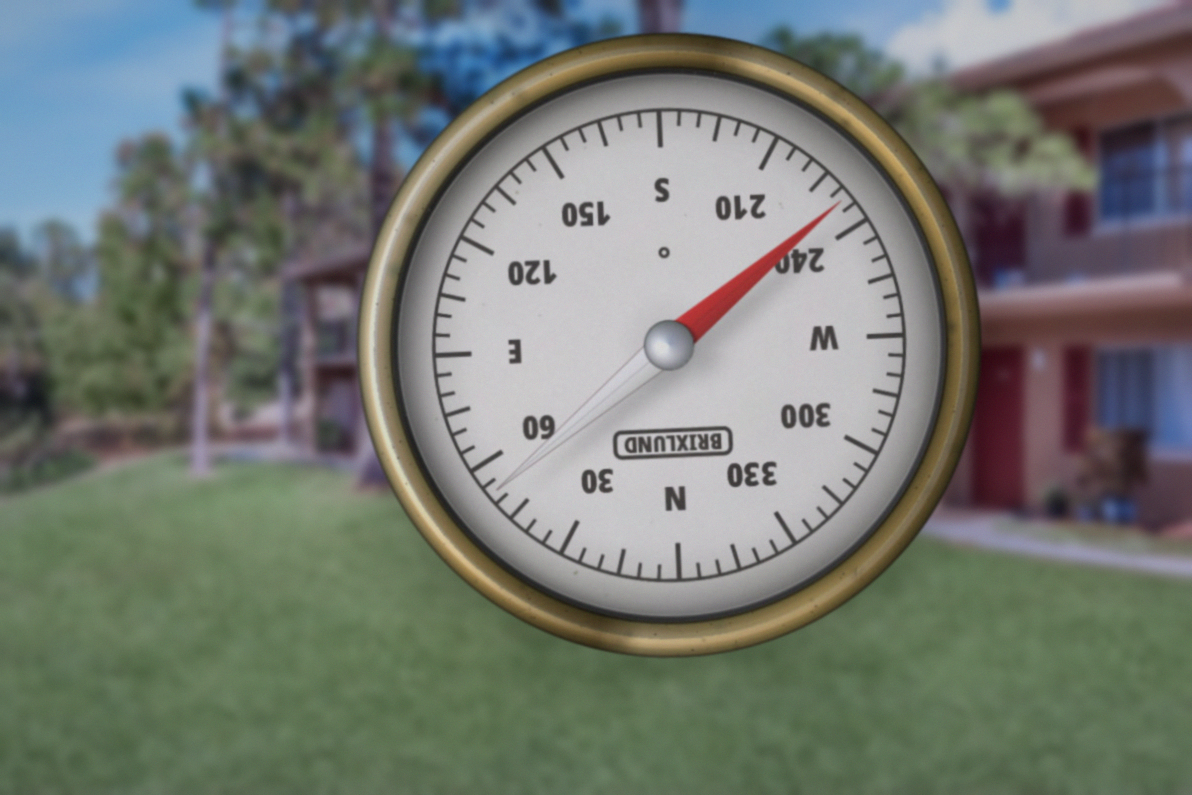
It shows 232.5; °
